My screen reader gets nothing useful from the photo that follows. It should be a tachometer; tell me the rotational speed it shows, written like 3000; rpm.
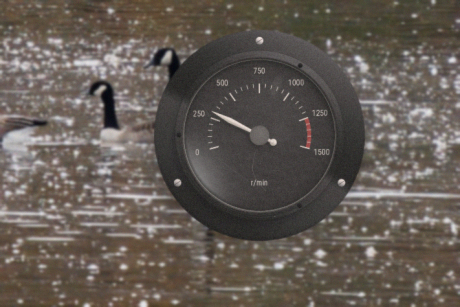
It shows 300; rpm
